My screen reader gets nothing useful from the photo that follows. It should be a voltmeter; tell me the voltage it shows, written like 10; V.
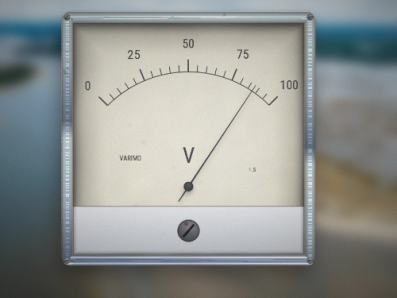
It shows 87.5; V
